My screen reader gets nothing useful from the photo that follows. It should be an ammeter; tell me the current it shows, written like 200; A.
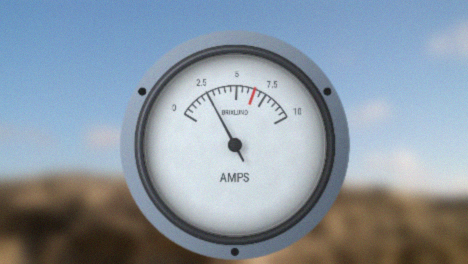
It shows 2.5; A
